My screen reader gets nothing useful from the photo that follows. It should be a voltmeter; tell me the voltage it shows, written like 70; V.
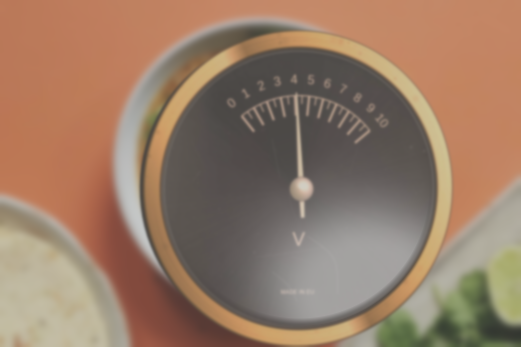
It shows 4; V
